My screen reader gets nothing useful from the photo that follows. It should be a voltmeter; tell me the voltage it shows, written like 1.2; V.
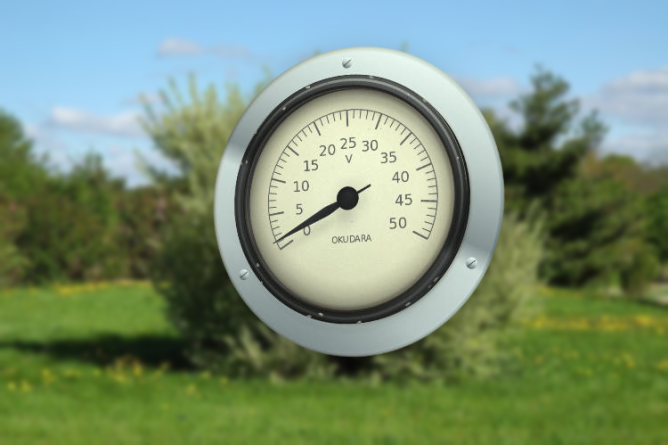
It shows 1; V
